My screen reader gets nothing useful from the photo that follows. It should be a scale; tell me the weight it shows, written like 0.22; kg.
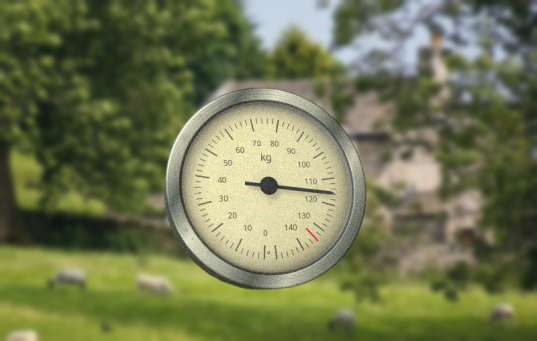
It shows 116; kg
